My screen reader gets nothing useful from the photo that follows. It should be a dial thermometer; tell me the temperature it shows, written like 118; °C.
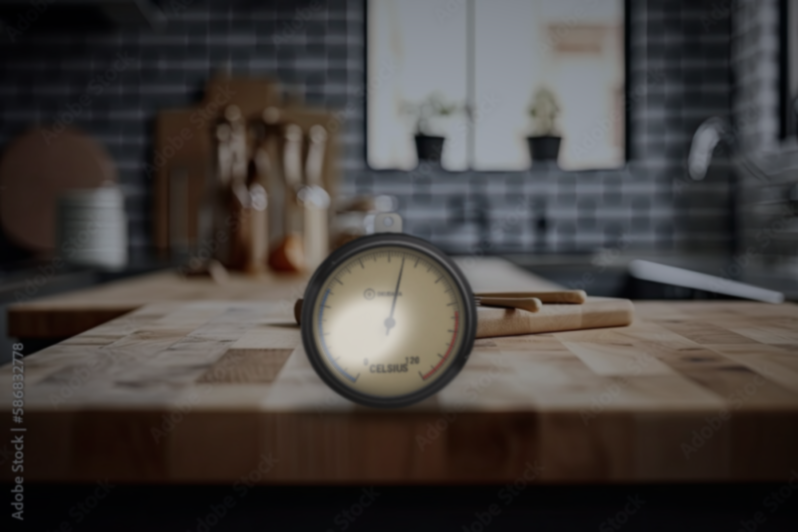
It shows 65; °C
